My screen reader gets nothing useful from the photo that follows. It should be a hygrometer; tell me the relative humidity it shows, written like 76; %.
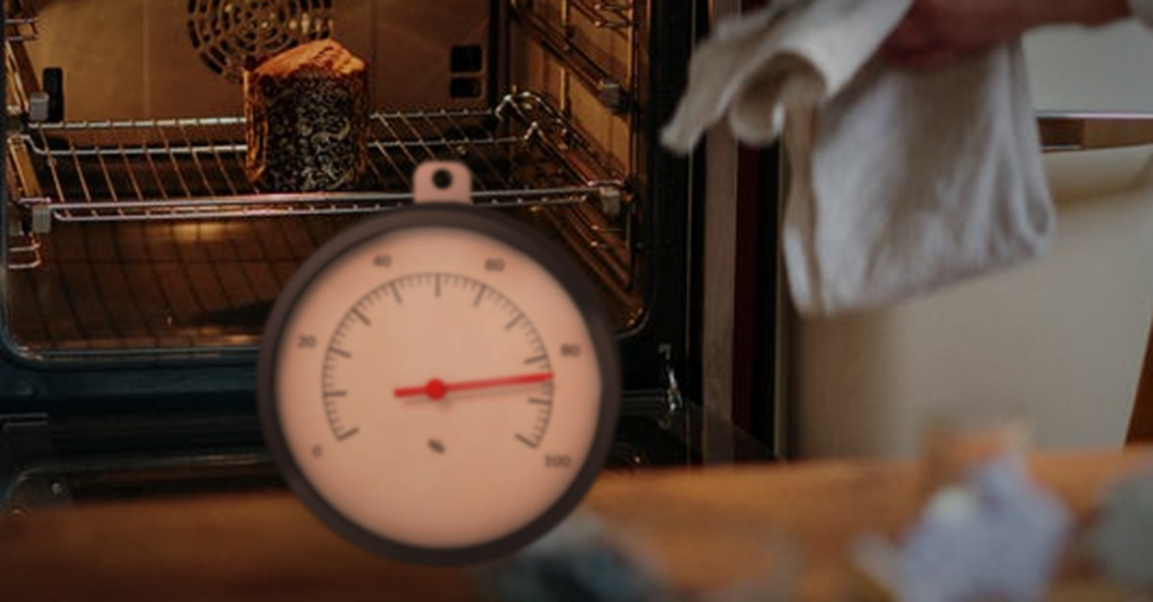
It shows 84; %
